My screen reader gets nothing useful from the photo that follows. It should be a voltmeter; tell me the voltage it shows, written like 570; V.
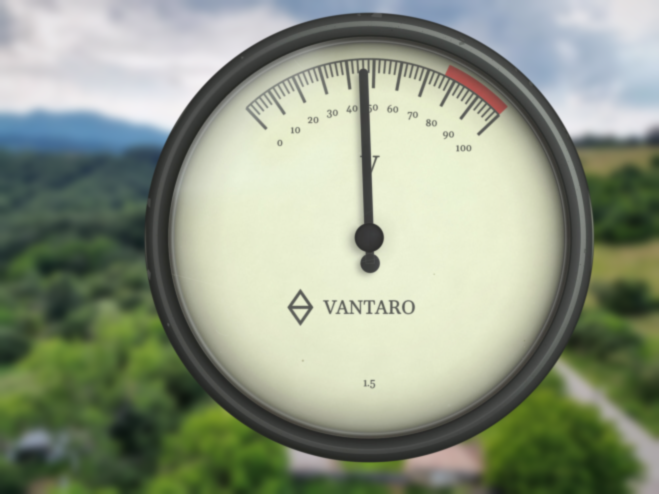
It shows 46; V
